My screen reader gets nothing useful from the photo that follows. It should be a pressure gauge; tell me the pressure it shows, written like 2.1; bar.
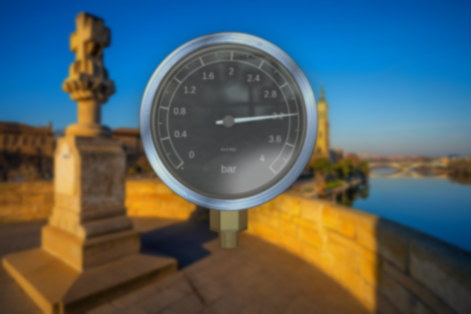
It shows 3.2; bar
